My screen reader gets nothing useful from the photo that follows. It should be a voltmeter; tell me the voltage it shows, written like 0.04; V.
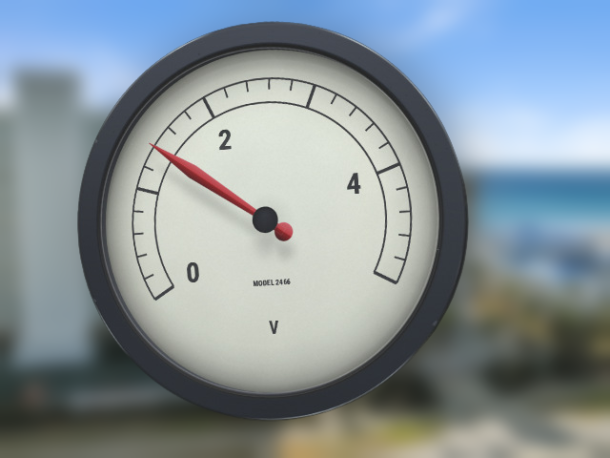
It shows 1.4; V
